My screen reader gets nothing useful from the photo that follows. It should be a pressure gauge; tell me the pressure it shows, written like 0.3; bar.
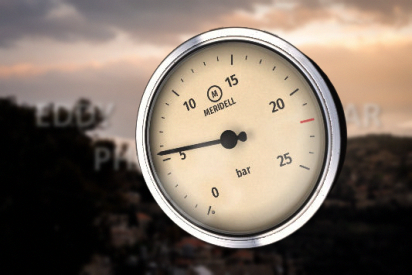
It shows 5.5; bar
